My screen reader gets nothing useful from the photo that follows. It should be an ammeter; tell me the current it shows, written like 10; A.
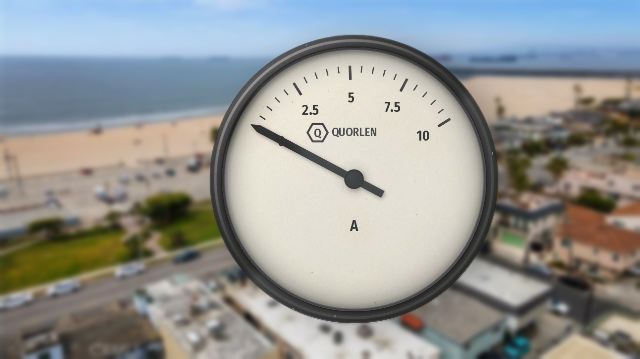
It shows 0; A
